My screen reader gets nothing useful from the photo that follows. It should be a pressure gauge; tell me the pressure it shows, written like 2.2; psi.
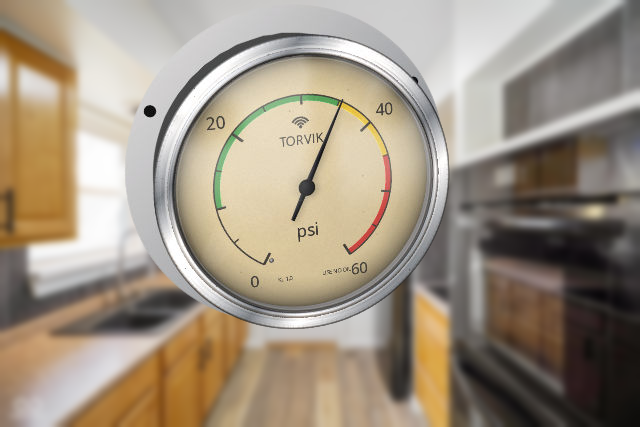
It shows 35; psi
